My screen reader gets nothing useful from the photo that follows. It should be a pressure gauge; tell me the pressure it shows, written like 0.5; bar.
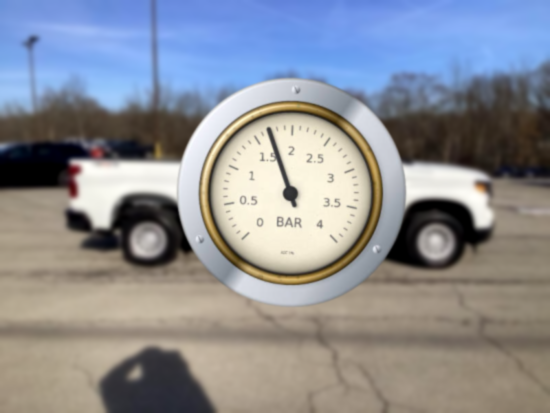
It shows 1.7; bar
